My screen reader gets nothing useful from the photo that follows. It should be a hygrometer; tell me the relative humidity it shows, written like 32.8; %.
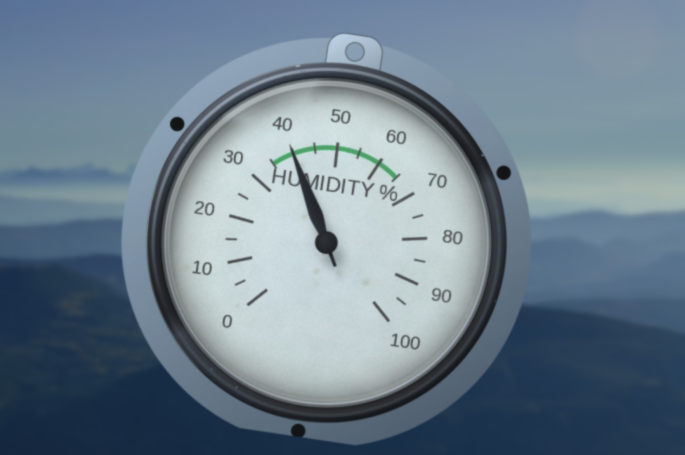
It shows 40; %
